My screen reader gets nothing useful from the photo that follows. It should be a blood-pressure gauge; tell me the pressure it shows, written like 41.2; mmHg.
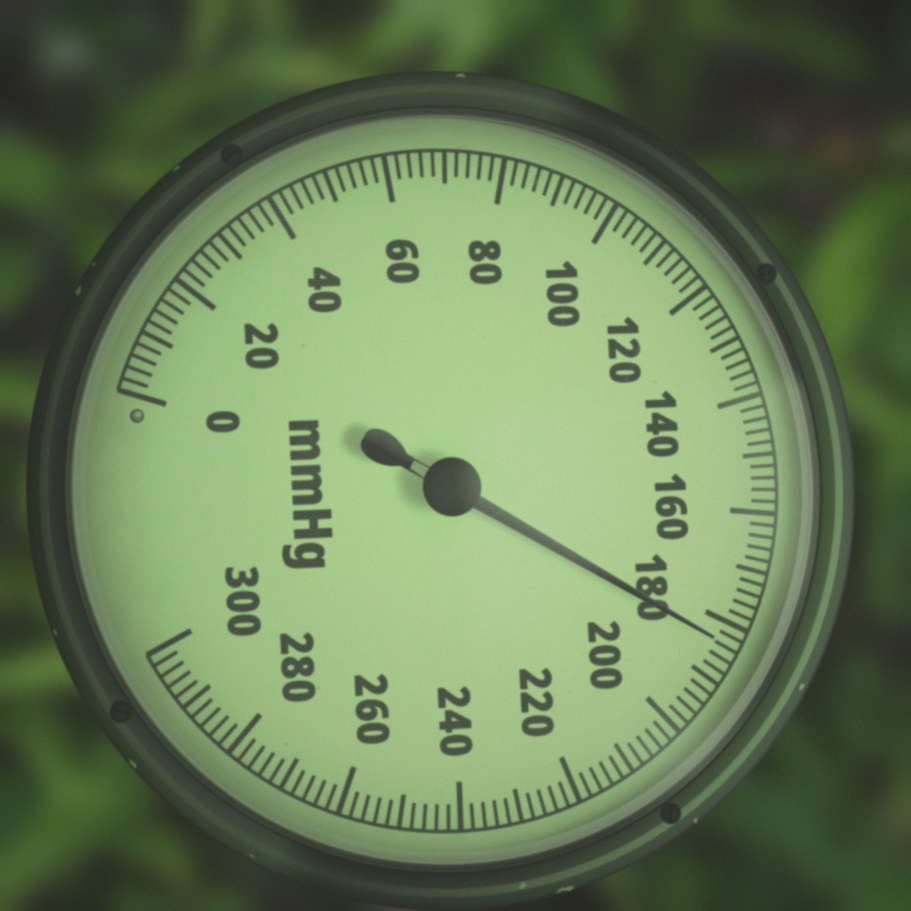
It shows 184; mmHg
